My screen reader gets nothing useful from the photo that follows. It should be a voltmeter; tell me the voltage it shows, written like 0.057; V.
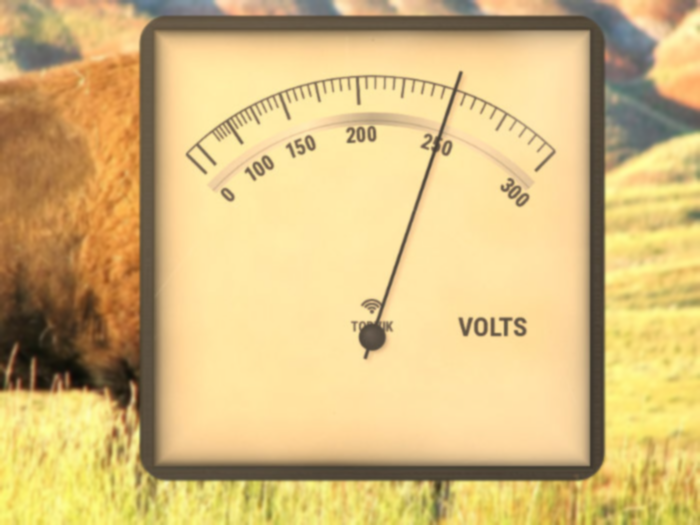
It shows 250; V
